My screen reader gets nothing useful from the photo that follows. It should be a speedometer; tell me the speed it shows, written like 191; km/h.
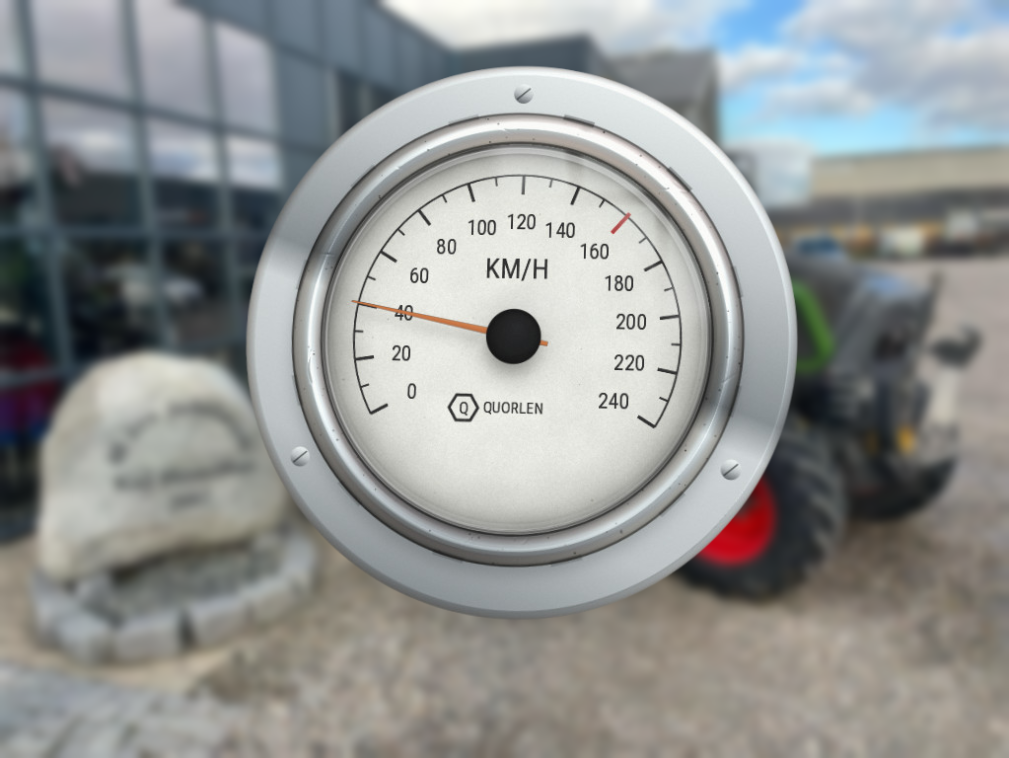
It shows 40; km/h
